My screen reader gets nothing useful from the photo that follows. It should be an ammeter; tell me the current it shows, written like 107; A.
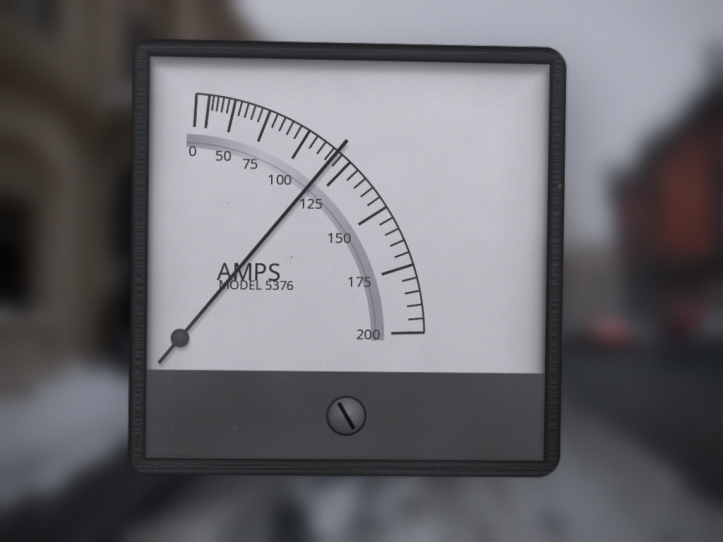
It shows 117.5; A
